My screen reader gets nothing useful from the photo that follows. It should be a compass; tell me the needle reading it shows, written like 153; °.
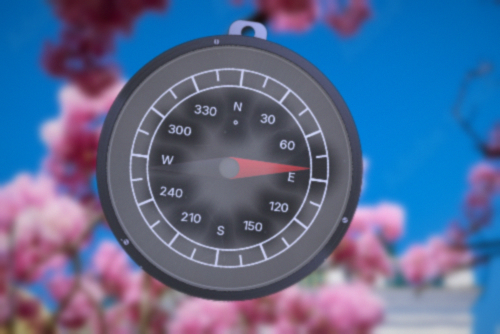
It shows 82.5; °
